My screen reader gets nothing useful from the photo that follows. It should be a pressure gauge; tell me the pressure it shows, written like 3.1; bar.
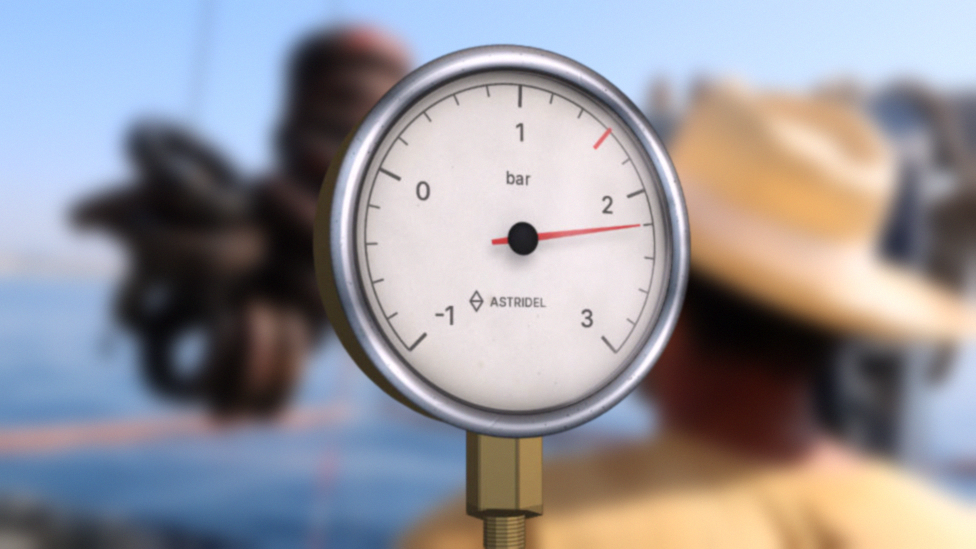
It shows 2.2; bar
